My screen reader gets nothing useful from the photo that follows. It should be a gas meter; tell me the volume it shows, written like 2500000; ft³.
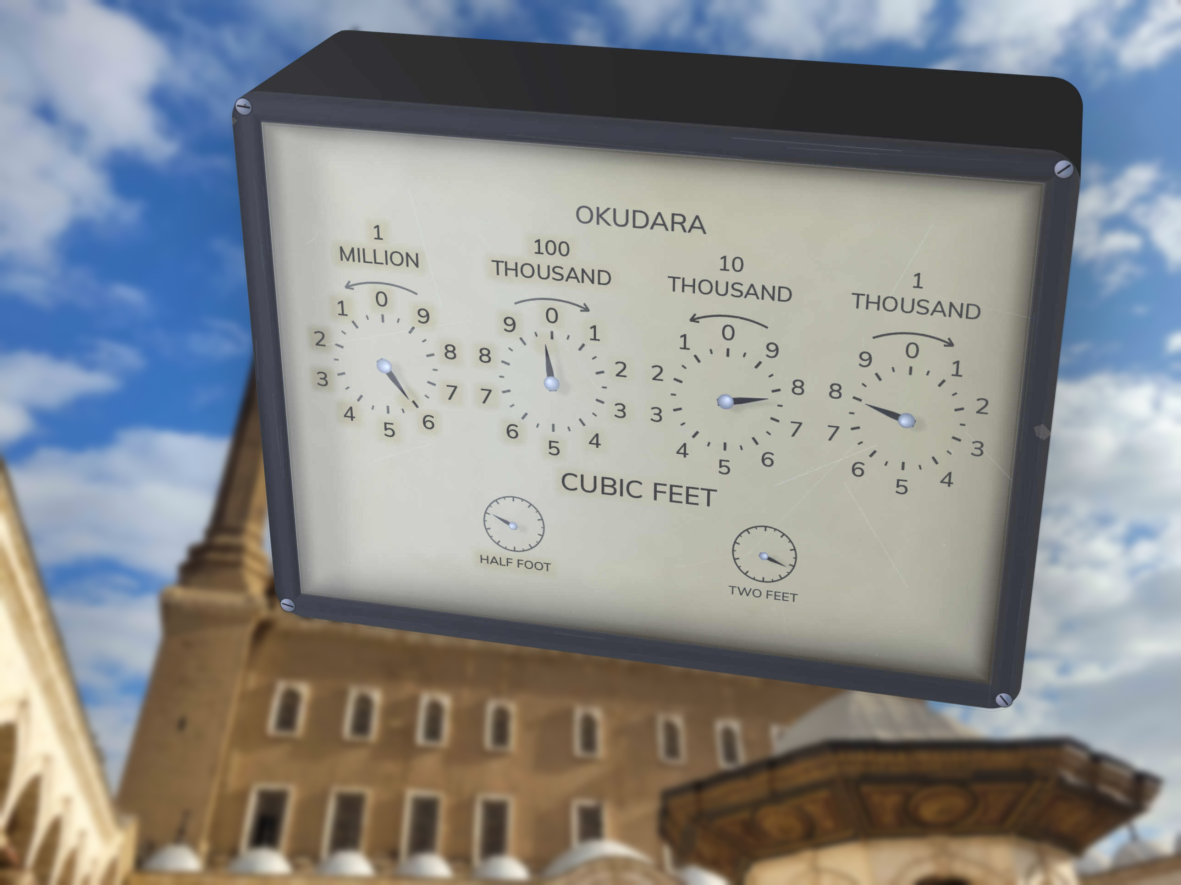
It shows 597800; ft³
